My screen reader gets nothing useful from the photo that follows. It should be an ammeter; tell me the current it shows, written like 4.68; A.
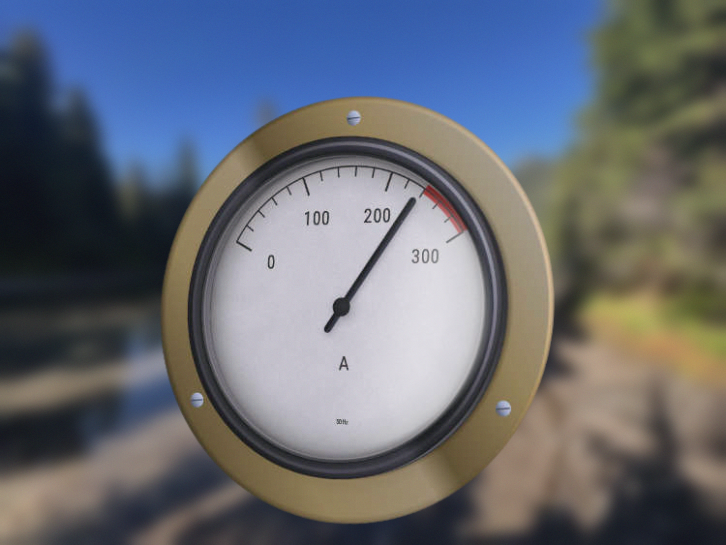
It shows 240; A
